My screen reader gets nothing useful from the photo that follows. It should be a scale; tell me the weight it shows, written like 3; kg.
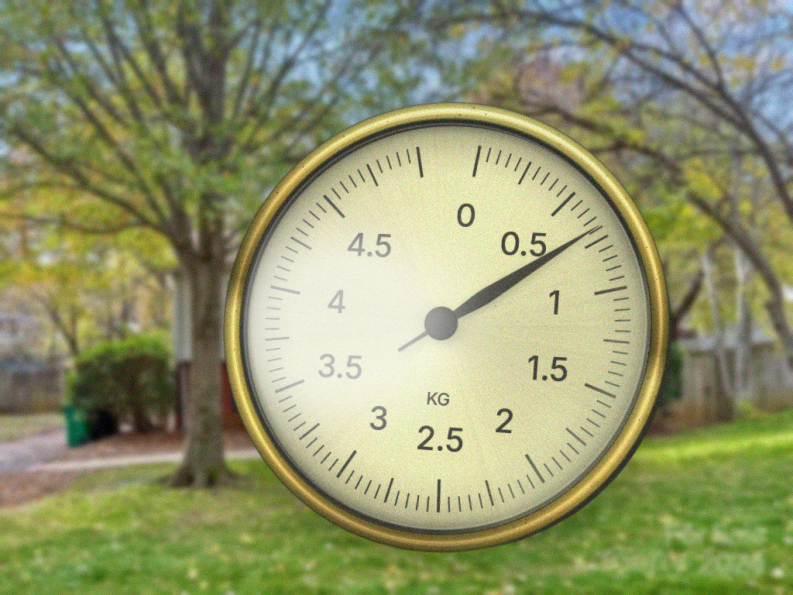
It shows 0.7; kg
